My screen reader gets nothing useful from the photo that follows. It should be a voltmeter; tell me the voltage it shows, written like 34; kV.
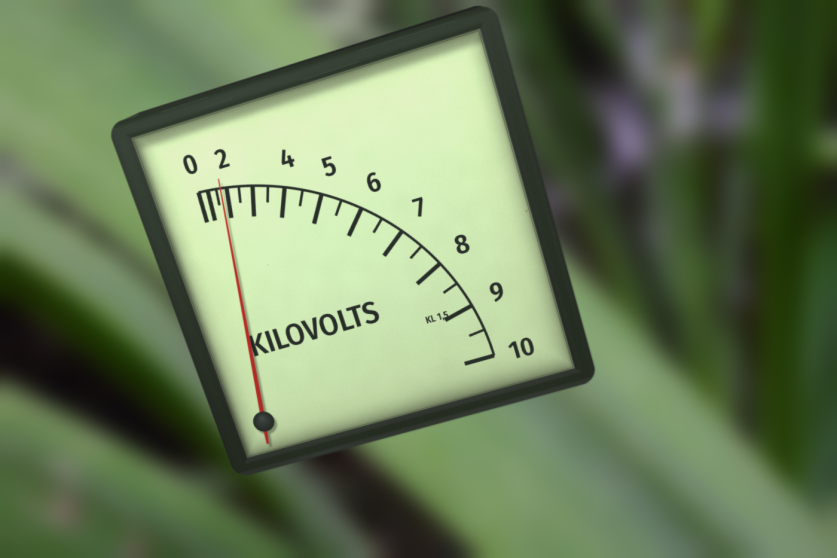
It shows 1.75; kV
